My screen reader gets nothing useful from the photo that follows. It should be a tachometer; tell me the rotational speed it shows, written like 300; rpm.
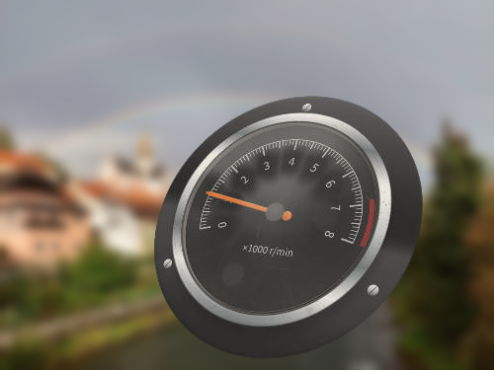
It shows 1000; rpm
